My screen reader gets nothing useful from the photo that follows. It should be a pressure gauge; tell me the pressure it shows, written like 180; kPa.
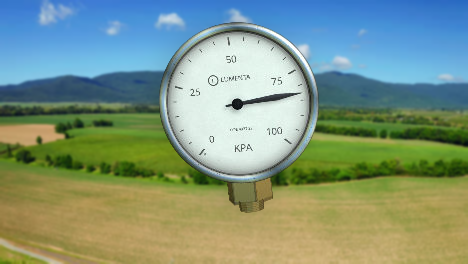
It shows 82.5; kPa
